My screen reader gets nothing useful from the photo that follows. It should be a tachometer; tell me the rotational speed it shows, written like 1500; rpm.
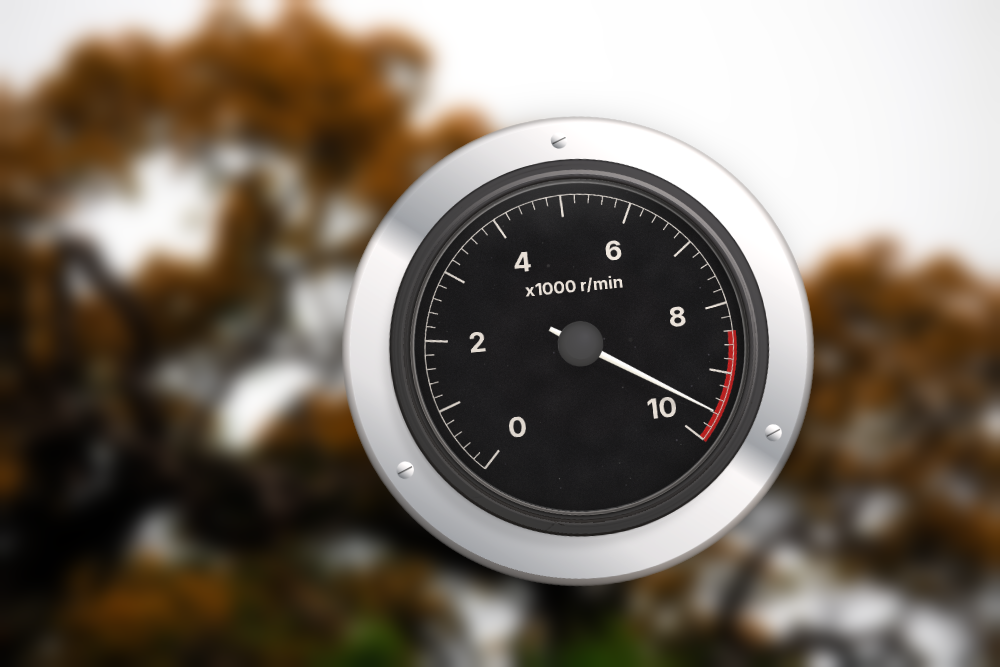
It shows 9600; rpm
